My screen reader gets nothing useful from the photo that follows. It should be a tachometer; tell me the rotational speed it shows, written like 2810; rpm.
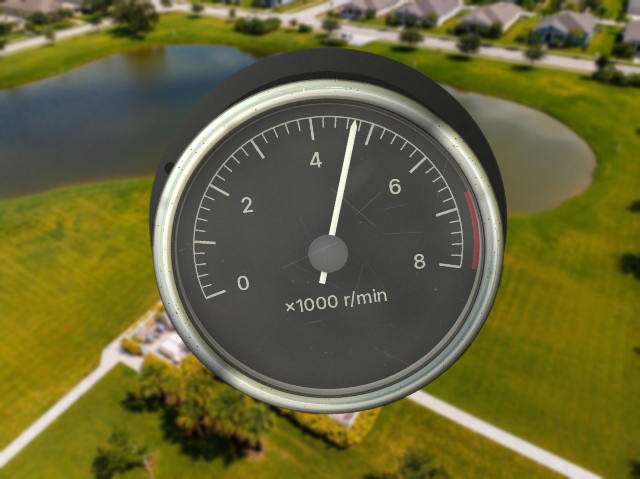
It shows 4700; rpm
